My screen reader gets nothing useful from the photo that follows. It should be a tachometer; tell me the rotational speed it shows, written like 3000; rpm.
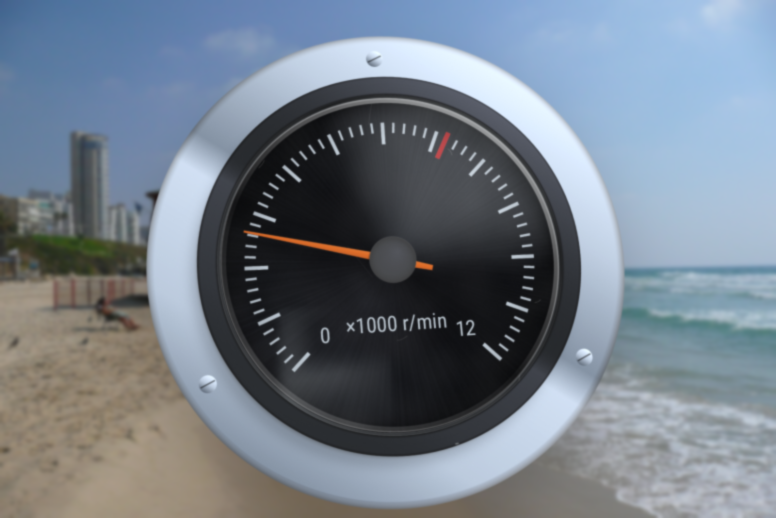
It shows 2600; rpm
